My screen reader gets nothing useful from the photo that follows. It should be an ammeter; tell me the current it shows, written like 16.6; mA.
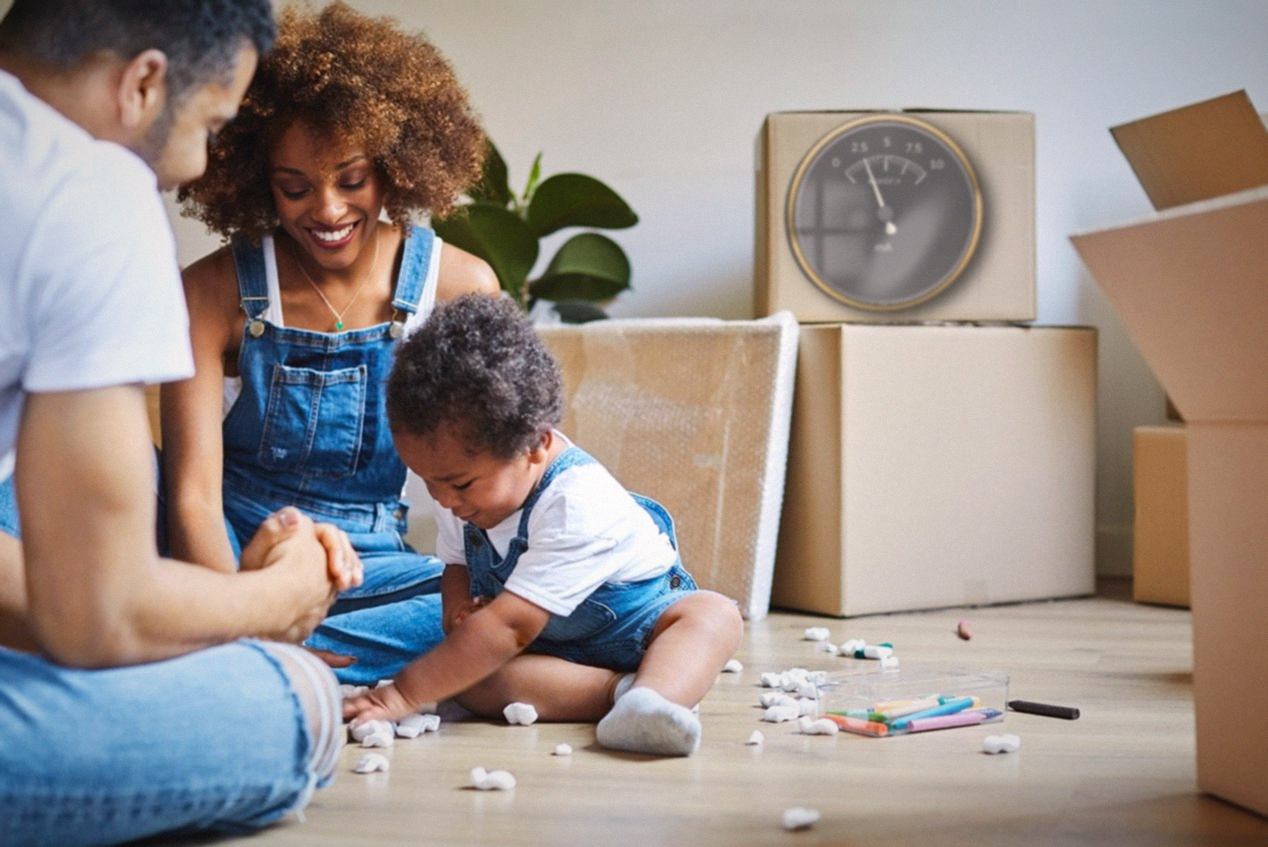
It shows 2.5; mA
